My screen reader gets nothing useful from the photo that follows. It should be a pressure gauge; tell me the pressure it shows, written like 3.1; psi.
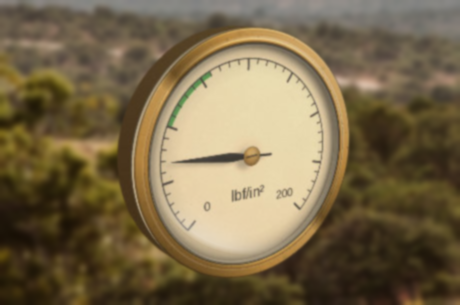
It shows 35; psi
